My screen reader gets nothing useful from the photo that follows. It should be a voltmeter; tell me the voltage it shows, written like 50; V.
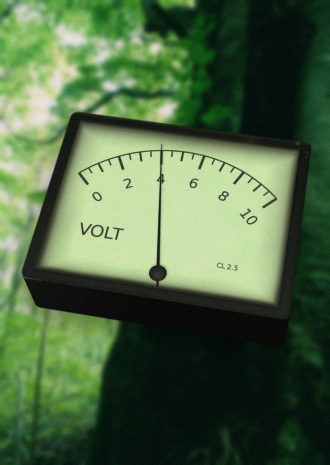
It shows 4; V
